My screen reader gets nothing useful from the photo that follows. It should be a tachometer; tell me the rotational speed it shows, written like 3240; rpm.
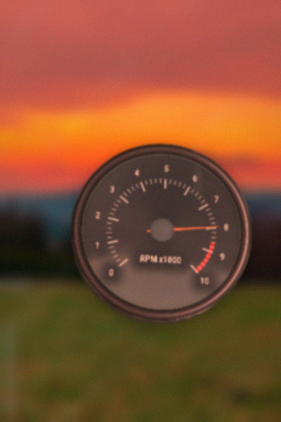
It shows 8000; rpm
